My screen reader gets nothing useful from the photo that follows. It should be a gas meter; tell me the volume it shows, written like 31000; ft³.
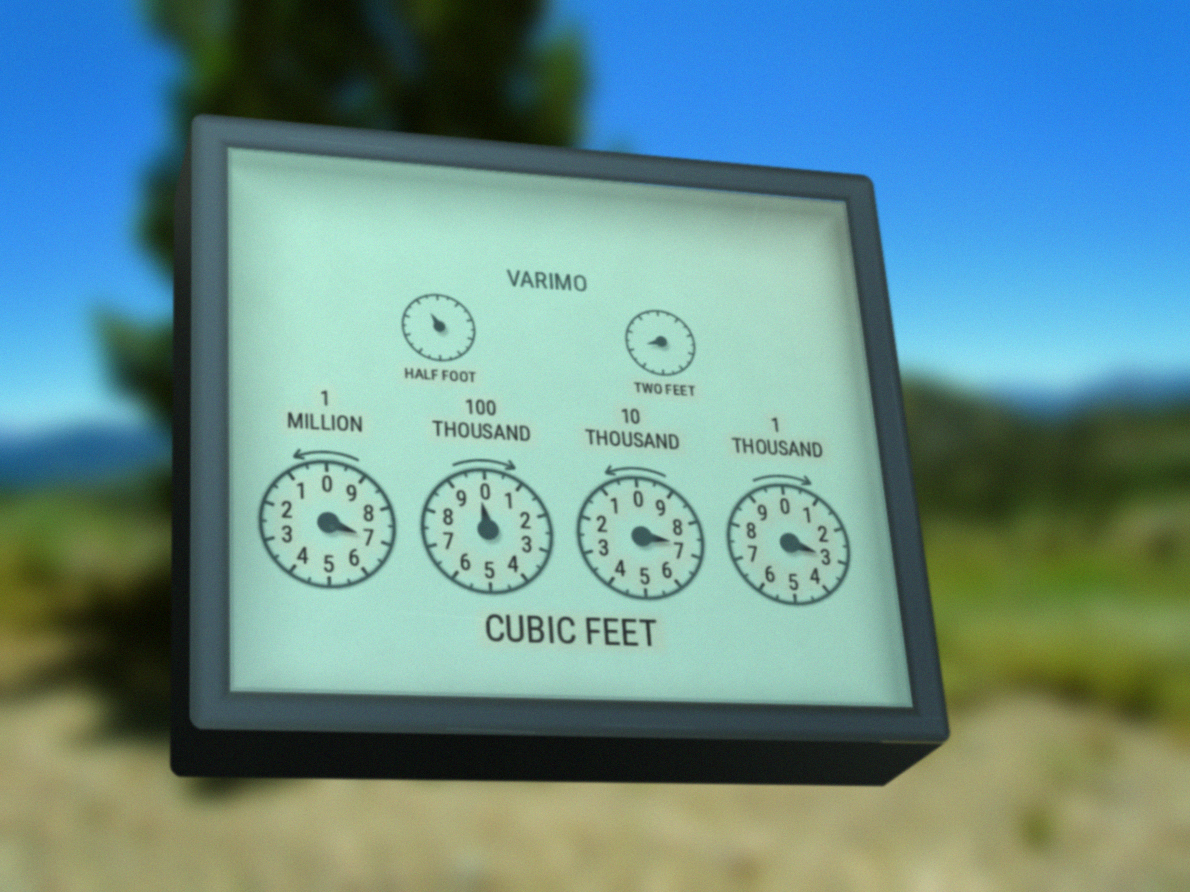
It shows 697300; ft³
